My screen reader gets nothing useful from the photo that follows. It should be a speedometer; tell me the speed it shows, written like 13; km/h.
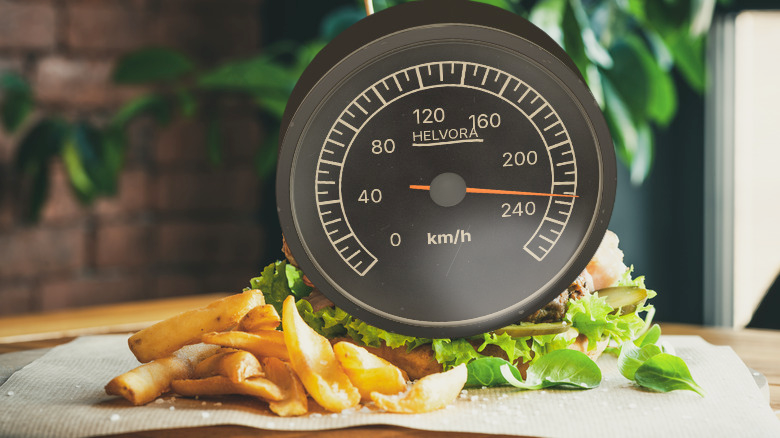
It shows 225; km/h
